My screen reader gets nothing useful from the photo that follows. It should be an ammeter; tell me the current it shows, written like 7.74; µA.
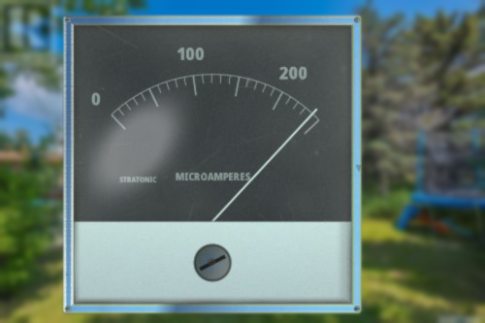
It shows 240; µA
